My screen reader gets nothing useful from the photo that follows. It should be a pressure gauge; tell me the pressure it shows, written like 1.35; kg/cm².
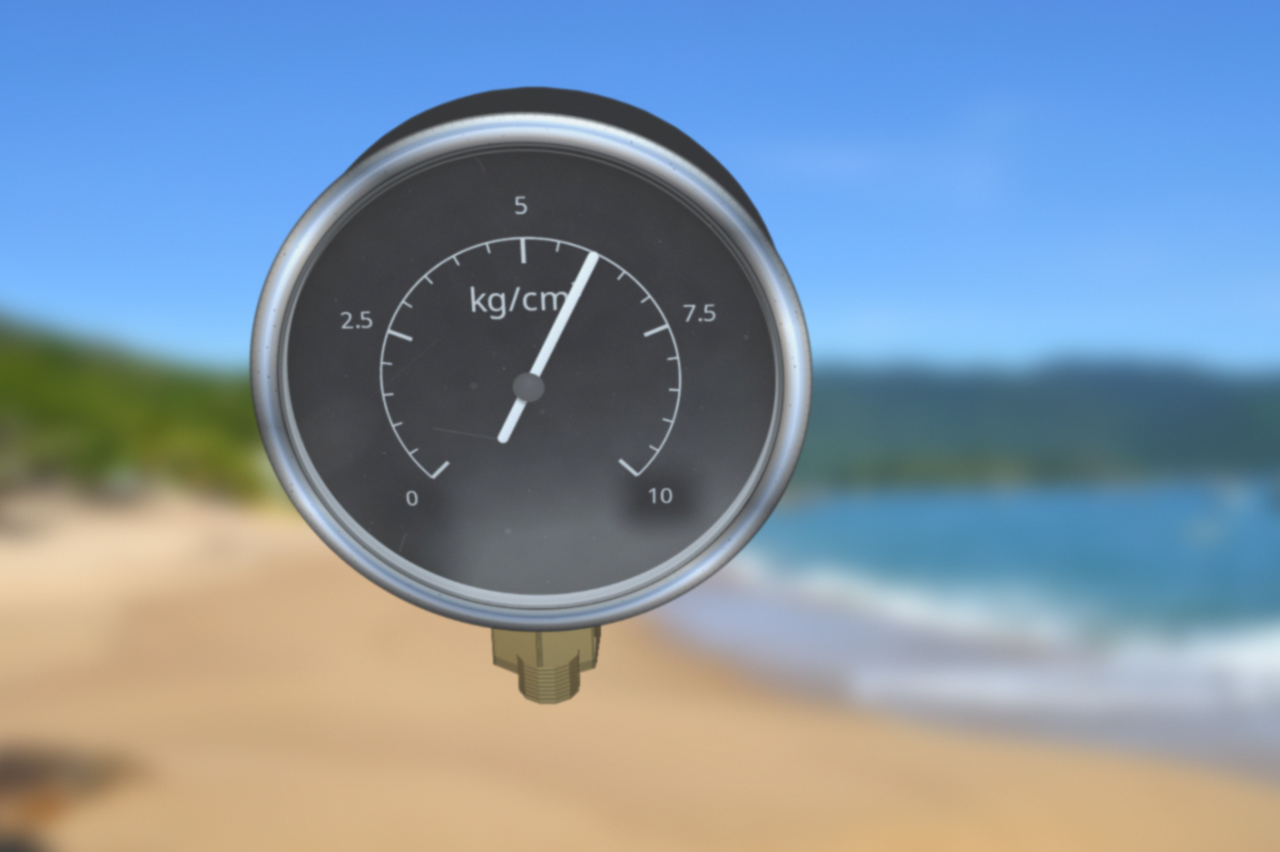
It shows 6; kg/cm²
